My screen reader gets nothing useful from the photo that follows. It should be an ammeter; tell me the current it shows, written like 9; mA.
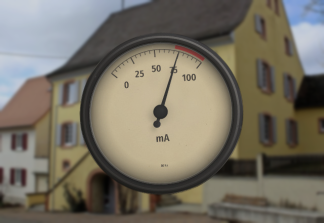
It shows 75; mA
